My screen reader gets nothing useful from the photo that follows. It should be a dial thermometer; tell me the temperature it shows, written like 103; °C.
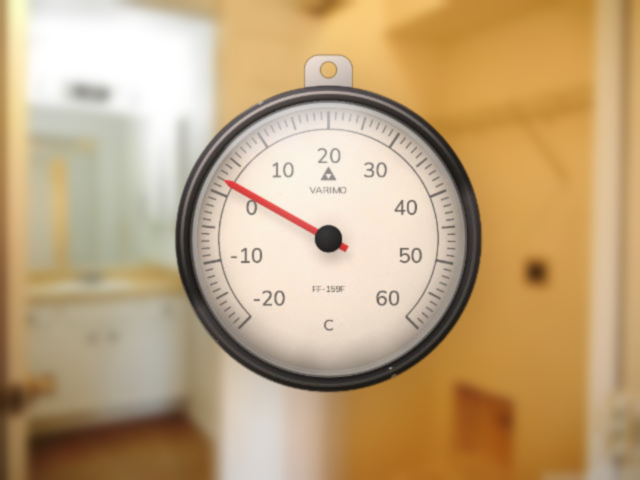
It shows 2; °C
